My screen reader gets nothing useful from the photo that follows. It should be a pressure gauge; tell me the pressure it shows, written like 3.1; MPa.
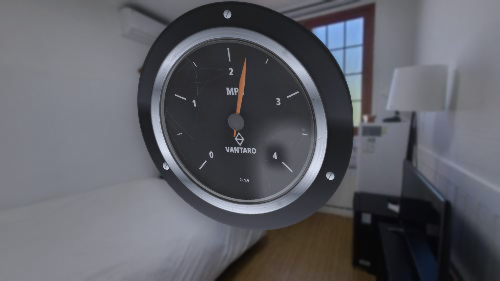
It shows 2.25; MPa
